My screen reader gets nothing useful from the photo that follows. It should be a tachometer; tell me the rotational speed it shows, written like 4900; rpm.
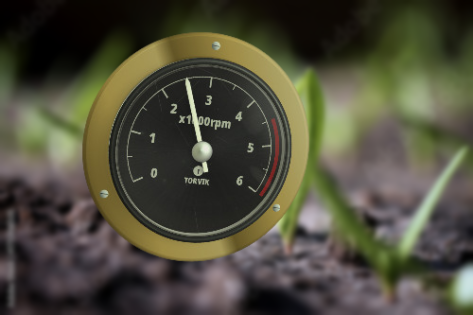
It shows 2500; rpm
